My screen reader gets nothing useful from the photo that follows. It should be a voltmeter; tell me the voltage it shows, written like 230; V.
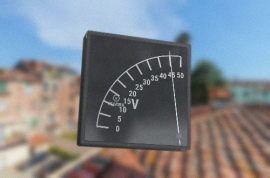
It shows 45; V
